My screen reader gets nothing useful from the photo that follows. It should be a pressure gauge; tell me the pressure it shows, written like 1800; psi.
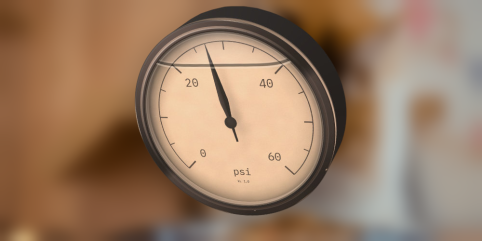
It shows 27.5; psi
